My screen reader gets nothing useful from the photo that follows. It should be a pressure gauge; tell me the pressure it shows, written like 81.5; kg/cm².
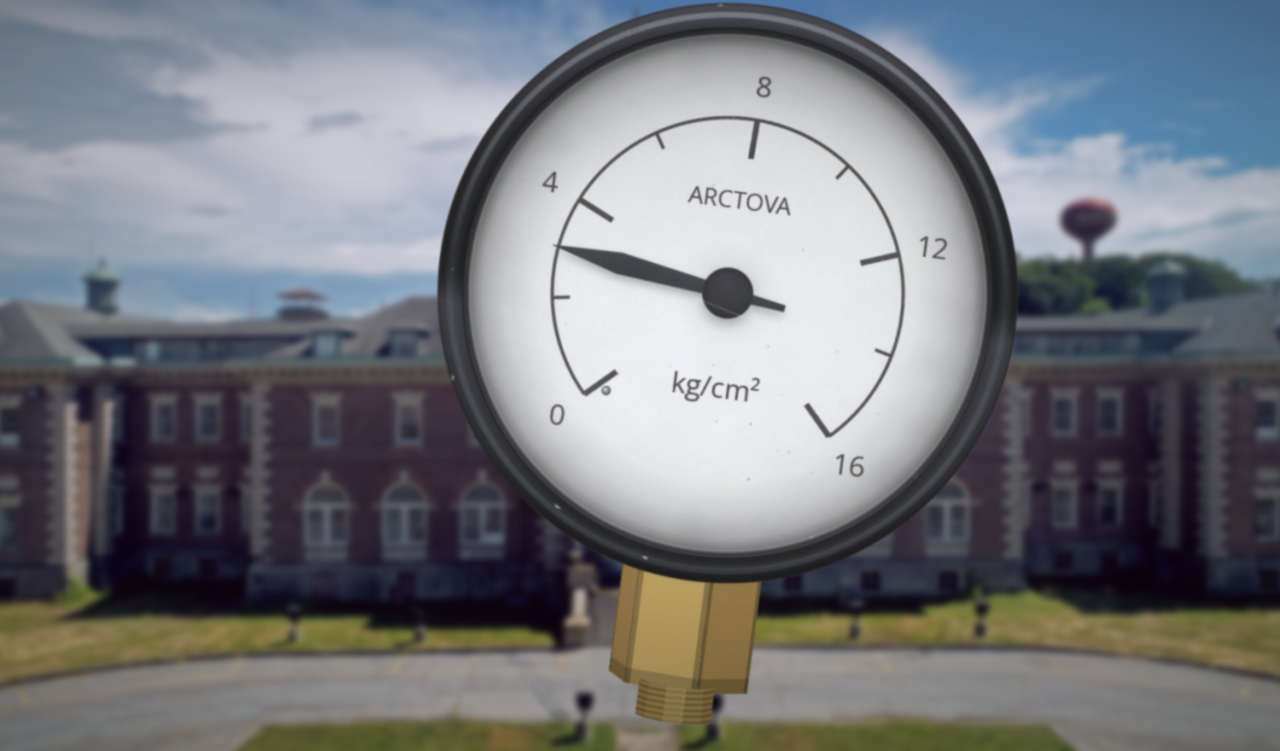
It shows 3; kg/cm²
